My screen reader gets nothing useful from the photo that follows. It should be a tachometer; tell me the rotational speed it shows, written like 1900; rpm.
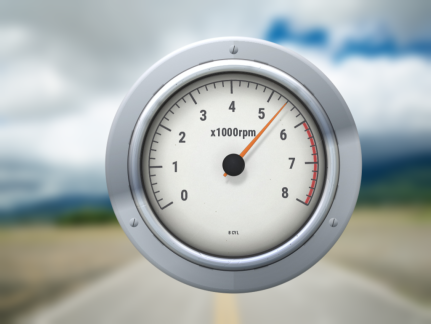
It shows 5400; rpm
